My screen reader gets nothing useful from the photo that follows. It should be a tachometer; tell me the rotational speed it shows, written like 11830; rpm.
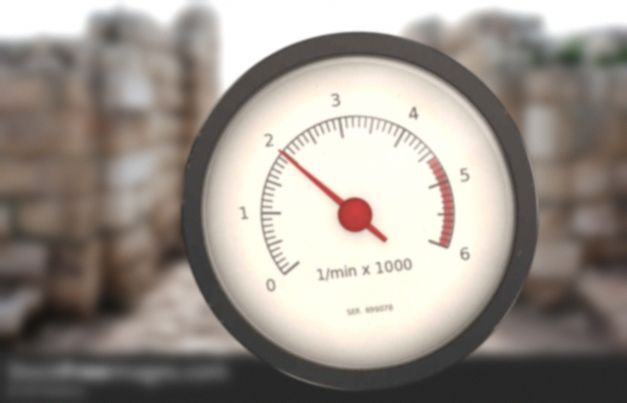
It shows 2000; rpm
